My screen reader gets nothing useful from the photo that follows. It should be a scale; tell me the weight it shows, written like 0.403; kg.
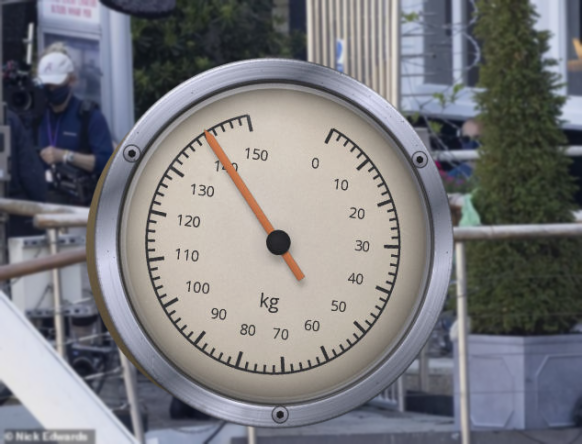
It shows 140; kg
